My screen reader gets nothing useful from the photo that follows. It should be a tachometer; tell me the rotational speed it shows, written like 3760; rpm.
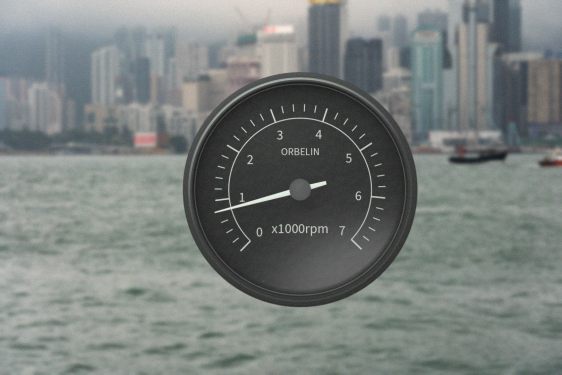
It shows 800; rpm
